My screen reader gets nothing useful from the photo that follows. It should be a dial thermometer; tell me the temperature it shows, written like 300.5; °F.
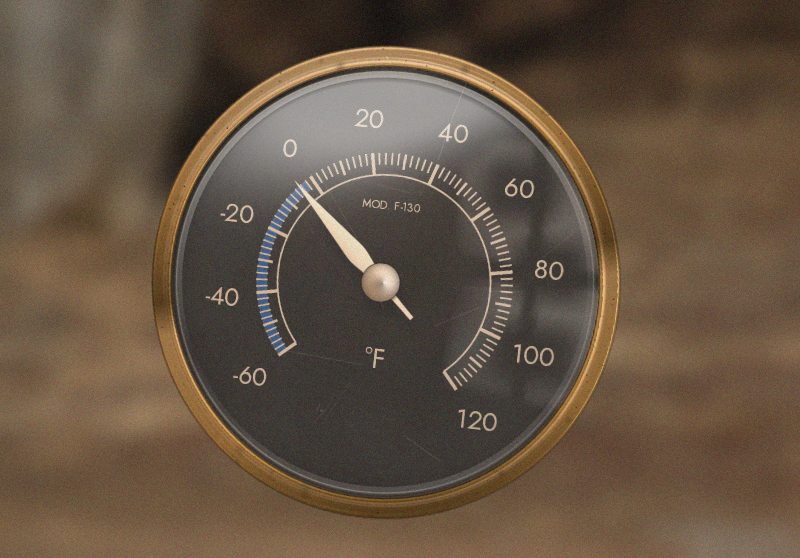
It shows -4; °F
